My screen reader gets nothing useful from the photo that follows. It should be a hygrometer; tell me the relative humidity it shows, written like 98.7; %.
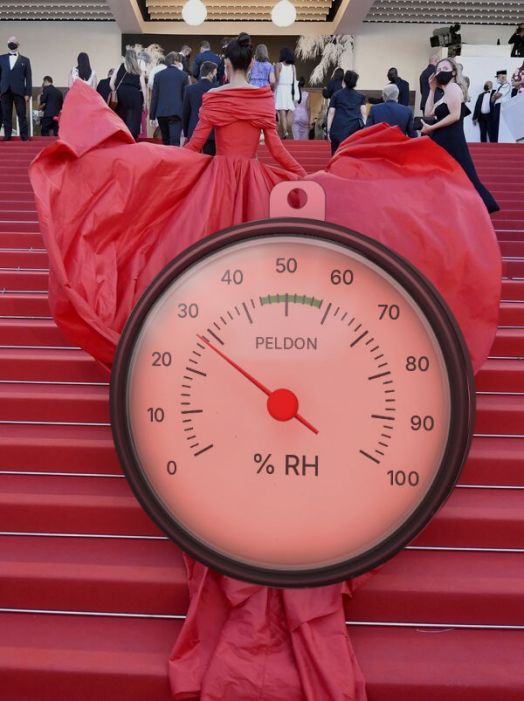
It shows 28; %
